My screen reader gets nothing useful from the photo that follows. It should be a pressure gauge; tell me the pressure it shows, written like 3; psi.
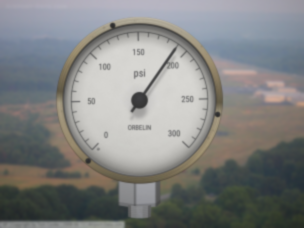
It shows 190; psi
